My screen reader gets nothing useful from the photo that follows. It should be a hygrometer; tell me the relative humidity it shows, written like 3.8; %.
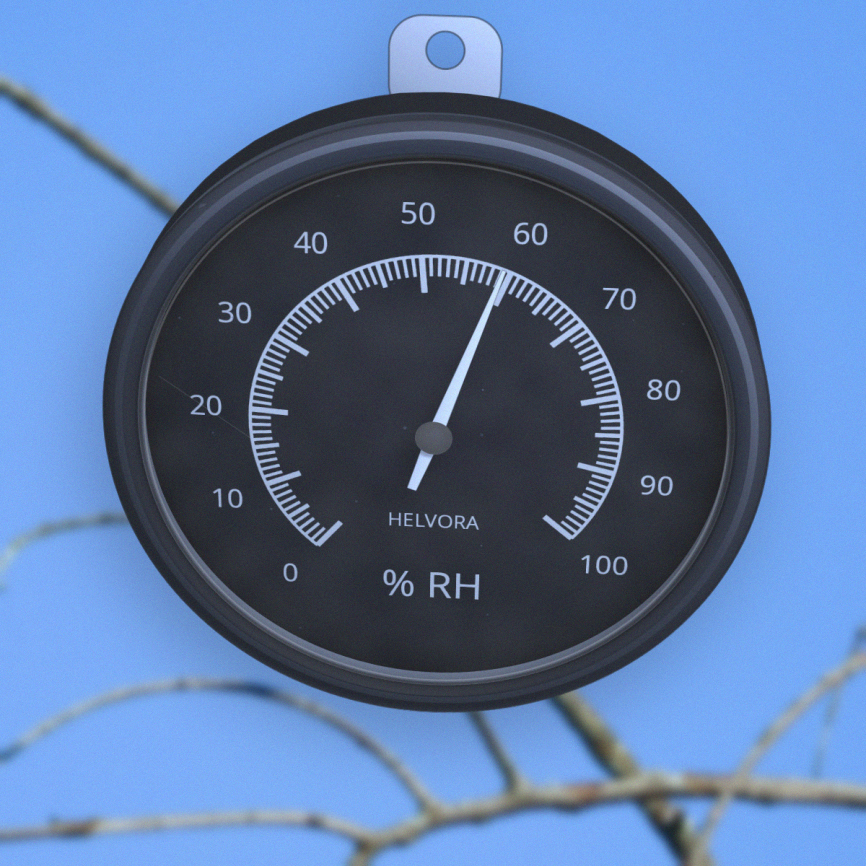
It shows 59; %
